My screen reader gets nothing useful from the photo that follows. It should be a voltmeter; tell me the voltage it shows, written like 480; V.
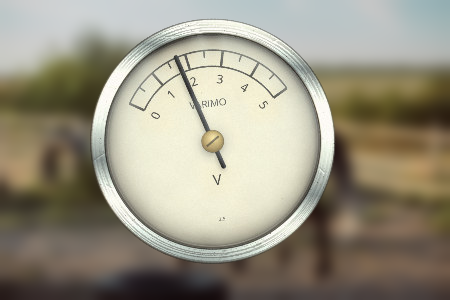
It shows 1.75; V
